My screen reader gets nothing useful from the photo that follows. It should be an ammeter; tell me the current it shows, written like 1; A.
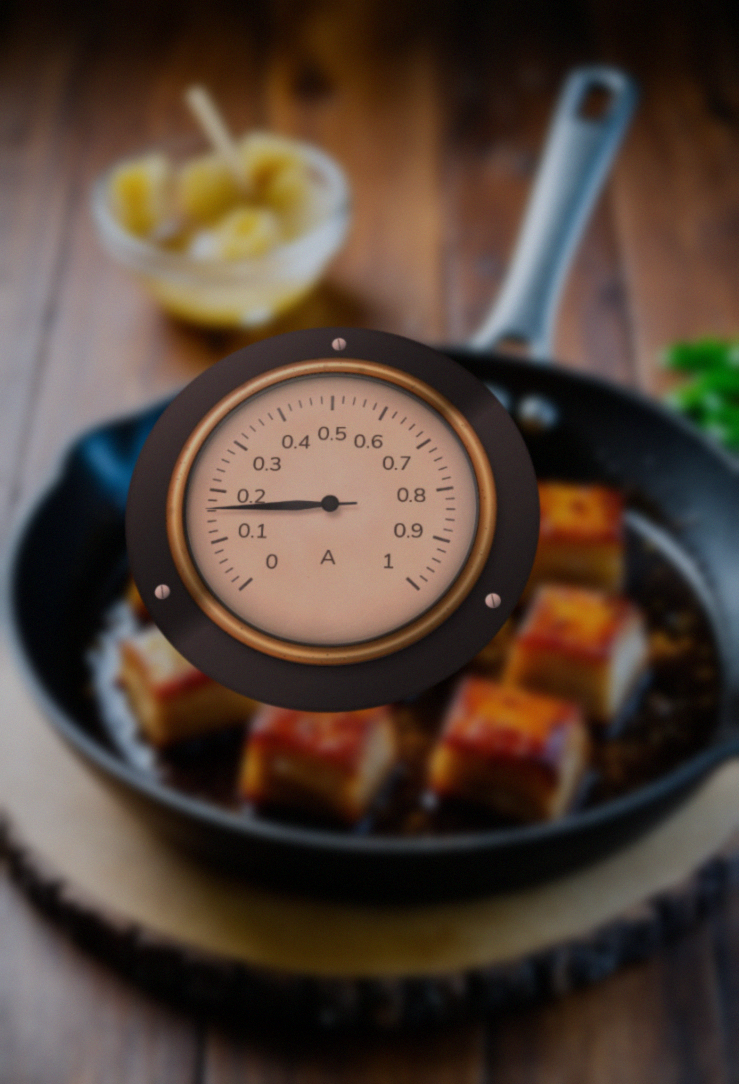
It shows 0.16; A
